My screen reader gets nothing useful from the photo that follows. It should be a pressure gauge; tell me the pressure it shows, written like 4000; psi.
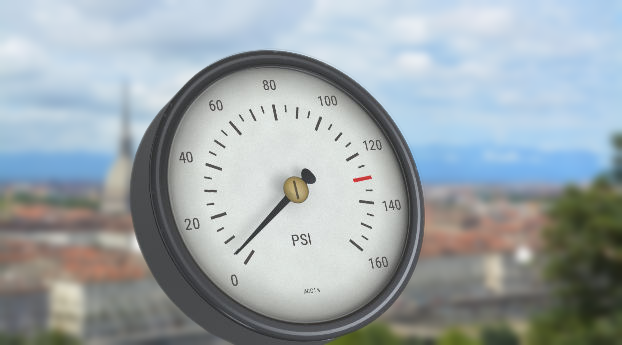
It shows 5; psi
